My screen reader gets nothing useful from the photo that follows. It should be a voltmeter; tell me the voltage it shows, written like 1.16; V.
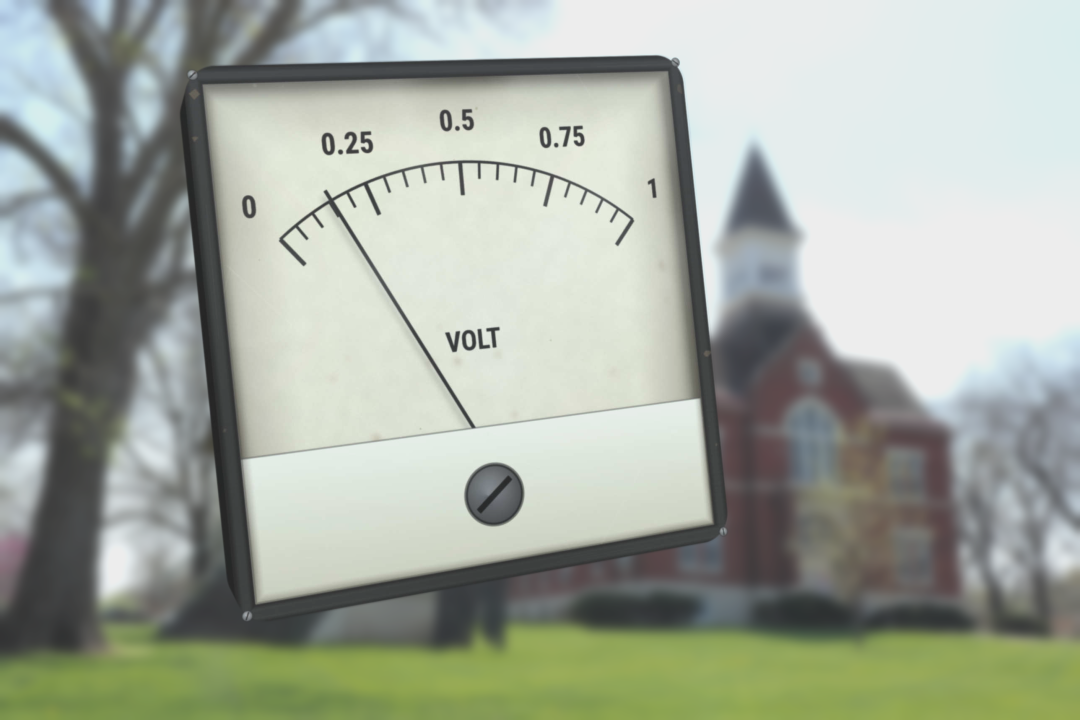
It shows 0.15; V
